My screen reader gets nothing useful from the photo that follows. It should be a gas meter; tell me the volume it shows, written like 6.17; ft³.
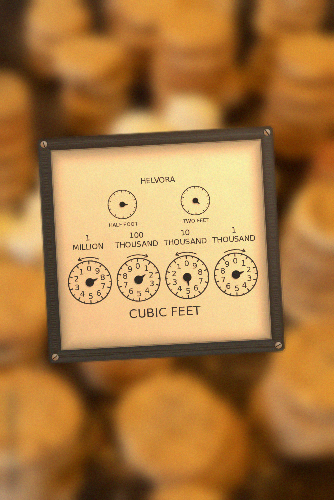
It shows 815200; ft³
